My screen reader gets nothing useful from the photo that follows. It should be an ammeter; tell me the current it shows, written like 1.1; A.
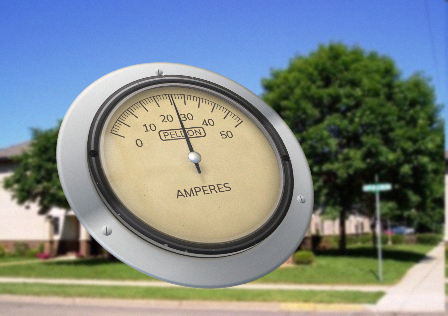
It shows 25; A
